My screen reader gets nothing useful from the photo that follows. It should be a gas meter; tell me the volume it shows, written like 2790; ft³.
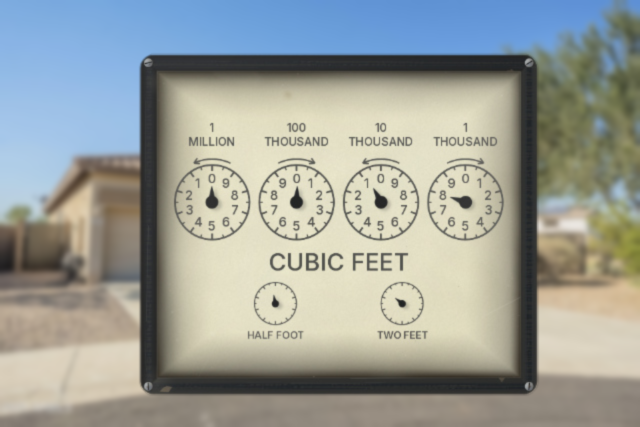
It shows 800; ft³
